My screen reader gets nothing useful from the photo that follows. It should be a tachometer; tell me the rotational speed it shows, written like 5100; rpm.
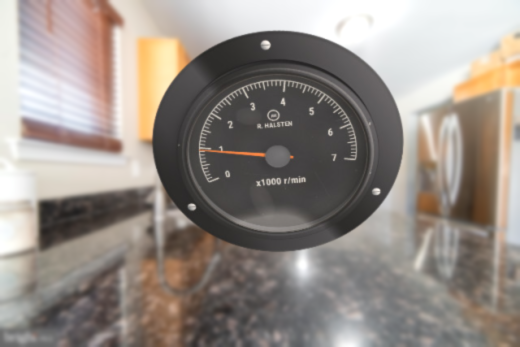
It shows 1000; rpm
